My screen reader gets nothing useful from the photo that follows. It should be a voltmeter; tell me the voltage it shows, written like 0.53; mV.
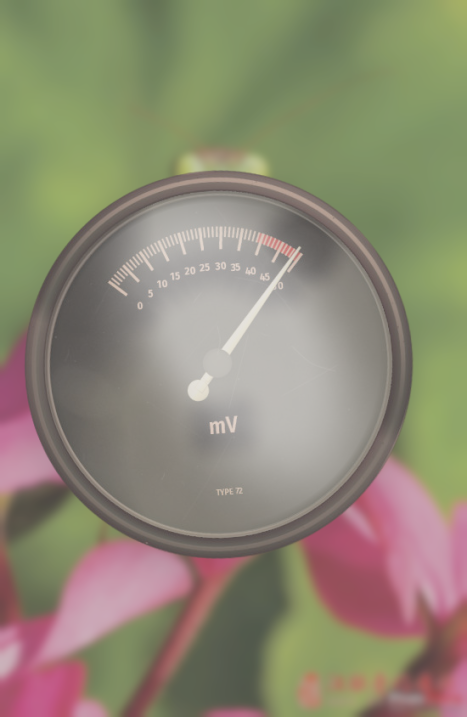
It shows 49; mV
